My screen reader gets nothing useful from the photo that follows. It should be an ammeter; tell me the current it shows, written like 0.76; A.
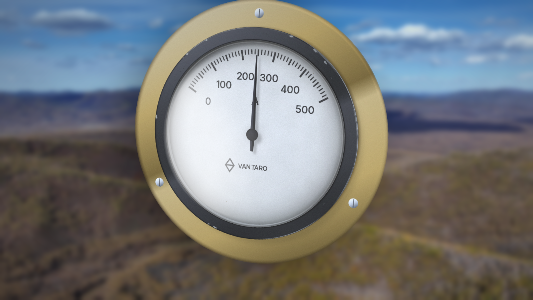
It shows 250; A
